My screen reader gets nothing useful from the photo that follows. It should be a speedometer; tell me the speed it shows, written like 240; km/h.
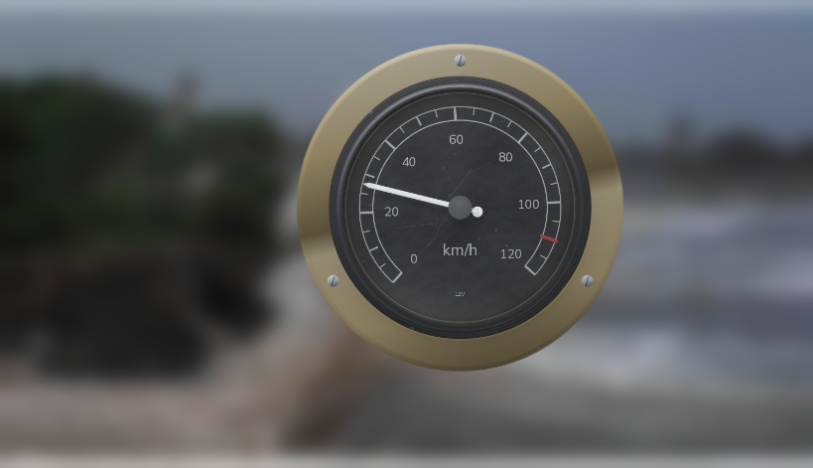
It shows 27.5; km/h
